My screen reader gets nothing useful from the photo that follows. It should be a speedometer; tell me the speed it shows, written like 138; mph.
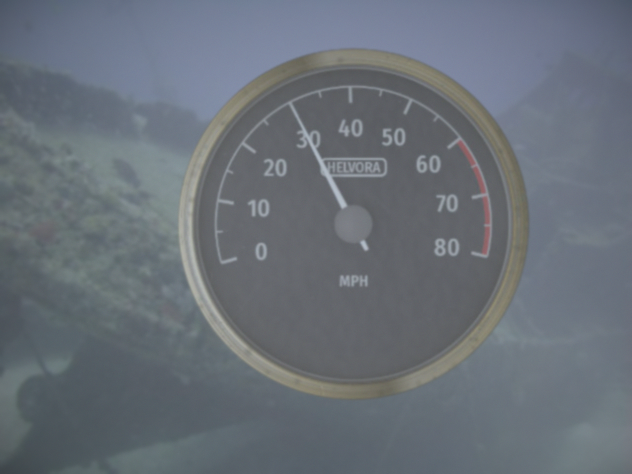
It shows 30; mph
